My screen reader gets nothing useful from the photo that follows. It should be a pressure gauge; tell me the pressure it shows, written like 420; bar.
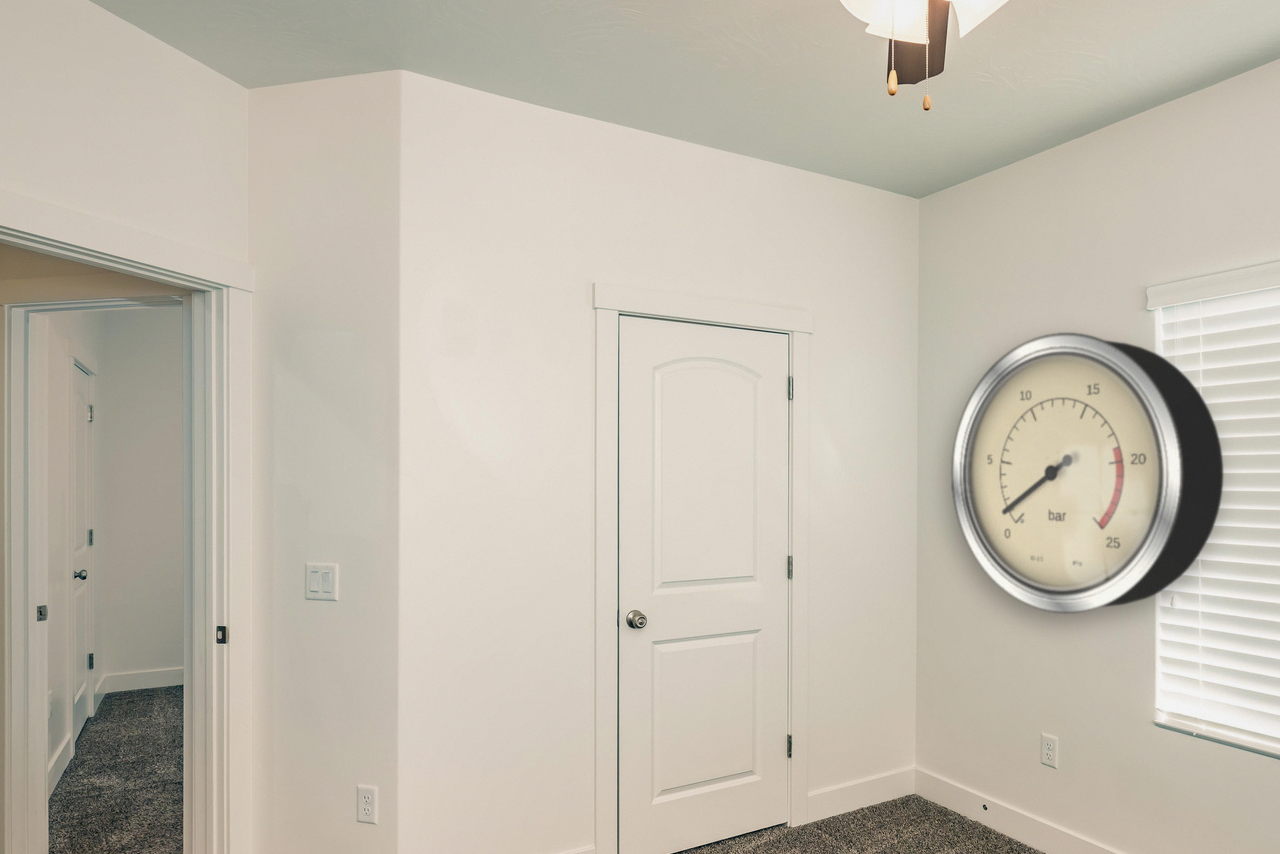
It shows 1; bar
